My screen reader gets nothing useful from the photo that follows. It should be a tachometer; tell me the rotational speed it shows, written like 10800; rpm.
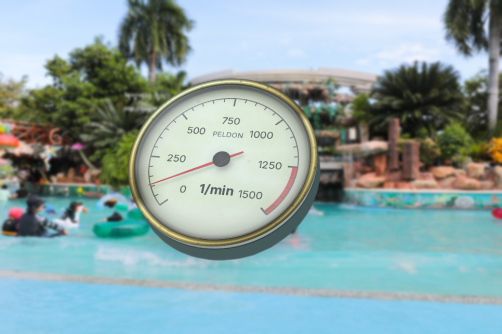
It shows 100; rpm
